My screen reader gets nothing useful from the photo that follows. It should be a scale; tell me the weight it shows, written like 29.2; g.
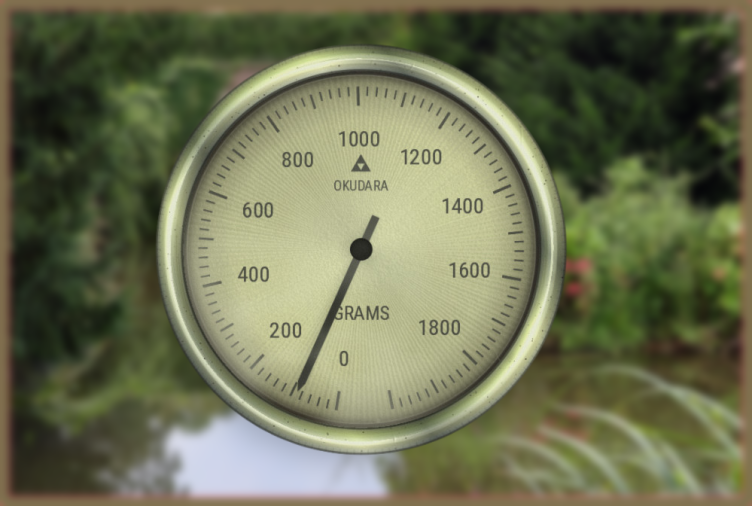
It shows 90; g
